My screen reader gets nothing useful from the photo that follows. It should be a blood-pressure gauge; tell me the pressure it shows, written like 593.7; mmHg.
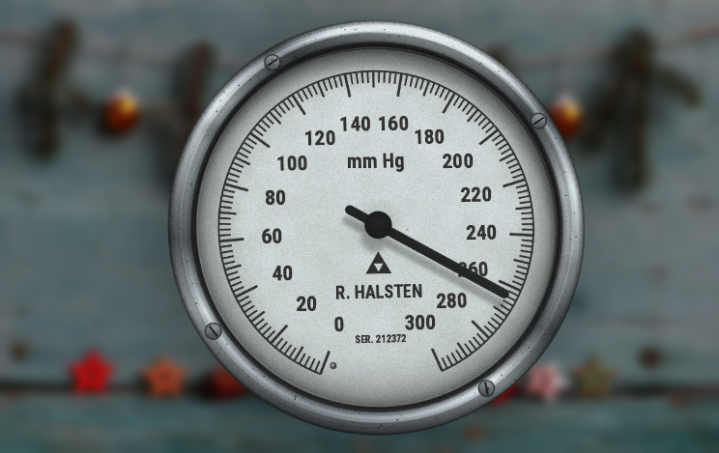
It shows 264; mmHg
